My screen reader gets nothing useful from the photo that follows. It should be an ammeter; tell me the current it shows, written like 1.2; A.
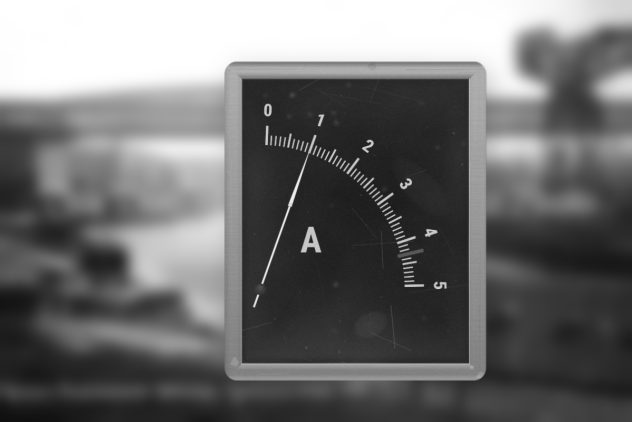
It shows 1; A
